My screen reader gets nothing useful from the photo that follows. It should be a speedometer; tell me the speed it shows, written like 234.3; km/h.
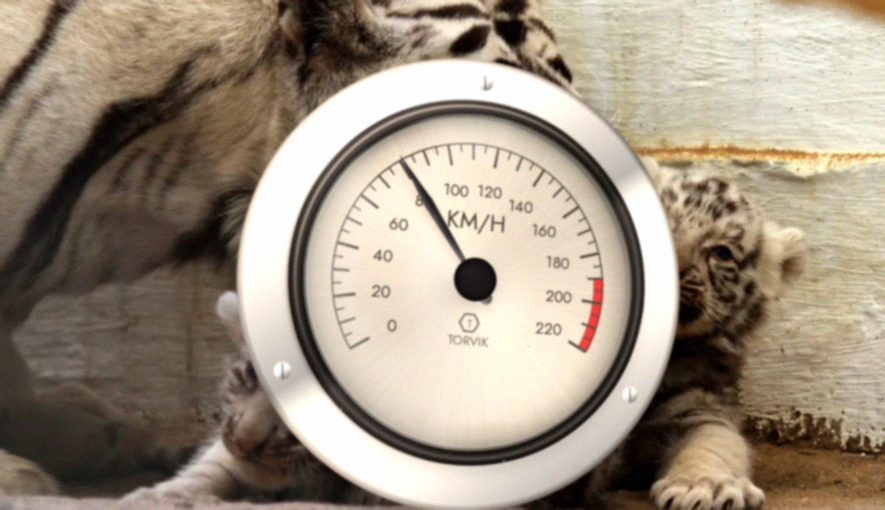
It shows 80; km/h
